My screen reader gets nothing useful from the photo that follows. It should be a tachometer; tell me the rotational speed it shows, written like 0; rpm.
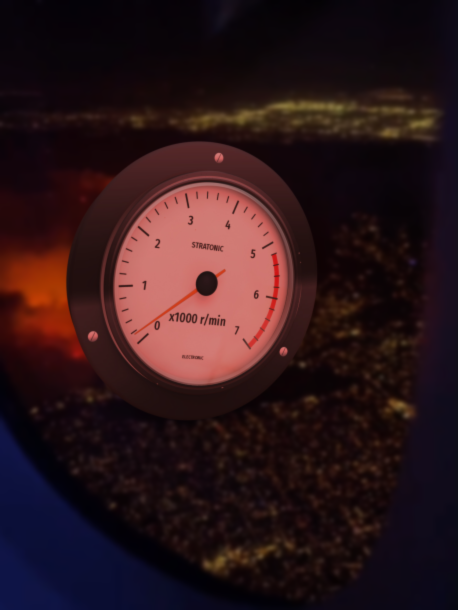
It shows 200; rpm
